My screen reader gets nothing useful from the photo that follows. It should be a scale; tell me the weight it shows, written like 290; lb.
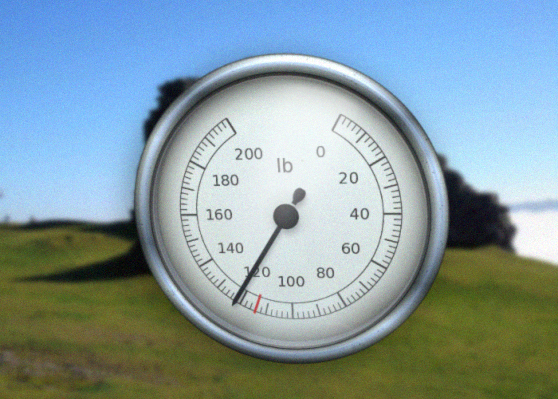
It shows 122; lb
